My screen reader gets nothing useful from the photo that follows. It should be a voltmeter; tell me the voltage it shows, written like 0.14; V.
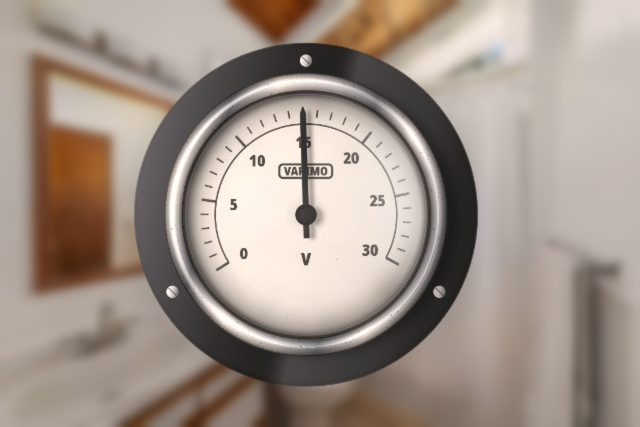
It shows 15; V
